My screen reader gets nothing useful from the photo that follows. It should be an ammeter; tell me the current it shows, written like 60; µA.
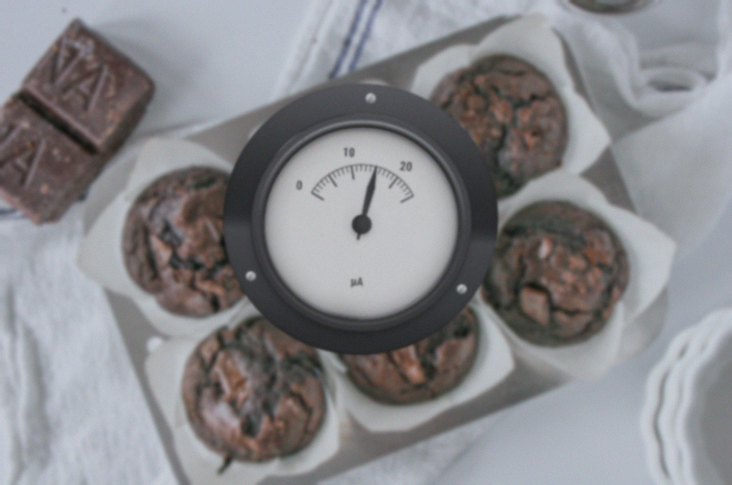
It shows 15; µA
